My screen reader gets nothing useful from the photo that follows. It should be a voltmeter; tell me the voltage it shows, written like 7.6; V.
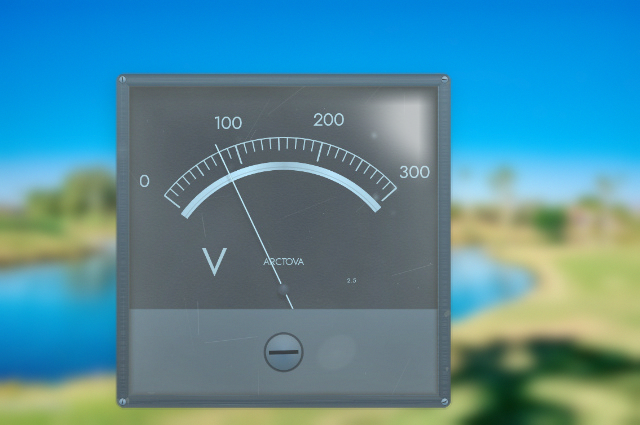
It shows 80; V
